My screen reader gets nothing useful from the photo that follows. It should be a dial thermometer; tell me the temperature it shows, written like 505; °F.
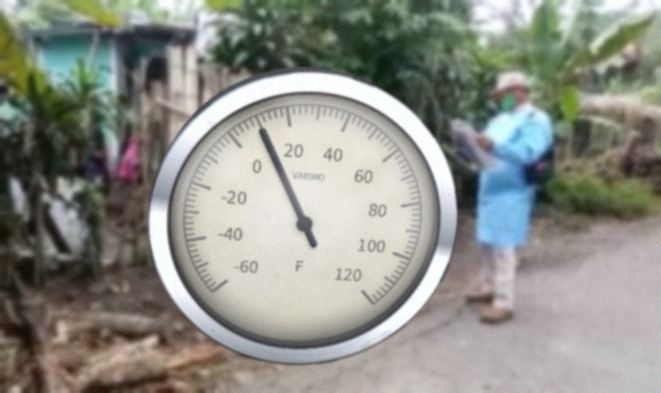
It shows 10; °F
